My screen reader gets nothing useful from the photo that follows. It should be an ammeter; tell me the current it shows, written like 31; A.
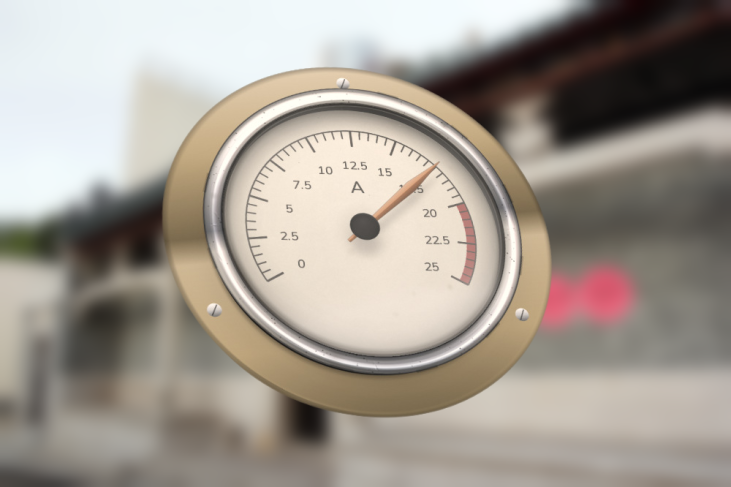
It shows 17.5; A
